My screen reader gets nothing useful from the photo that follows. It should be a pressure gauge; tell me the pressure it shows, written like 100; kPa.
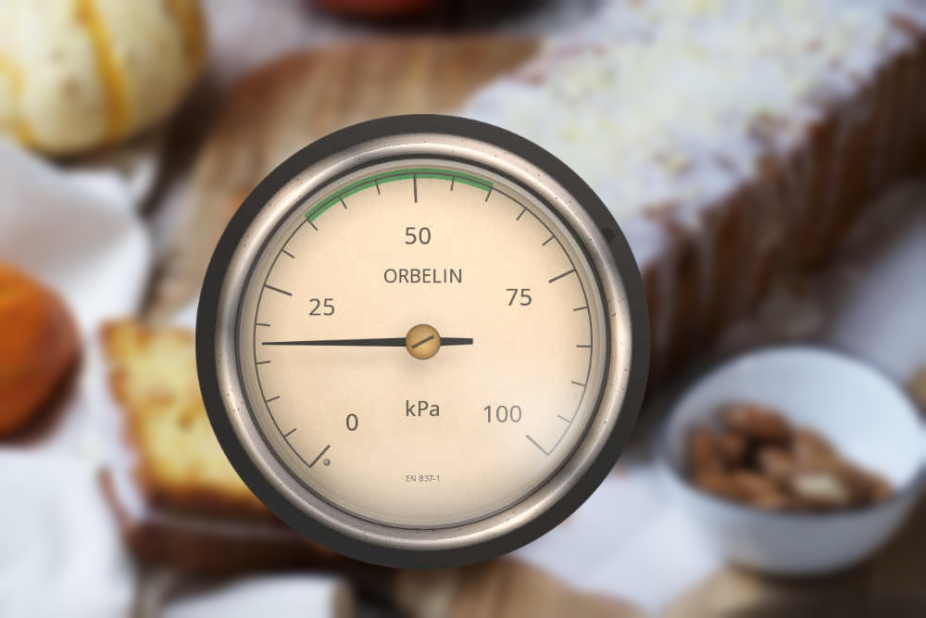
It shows 17.5; kPa
